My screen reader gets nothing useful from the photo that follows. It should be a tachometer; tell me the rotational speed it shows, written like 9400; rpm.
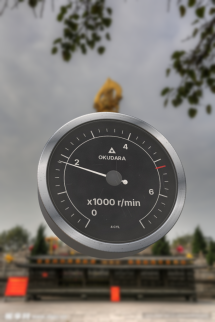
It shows 1800; rpm
